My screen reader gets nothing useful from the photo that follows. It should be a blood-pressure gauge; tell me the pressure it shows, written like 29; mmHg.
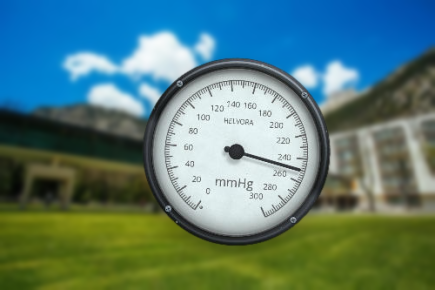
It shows 250; mmHg
